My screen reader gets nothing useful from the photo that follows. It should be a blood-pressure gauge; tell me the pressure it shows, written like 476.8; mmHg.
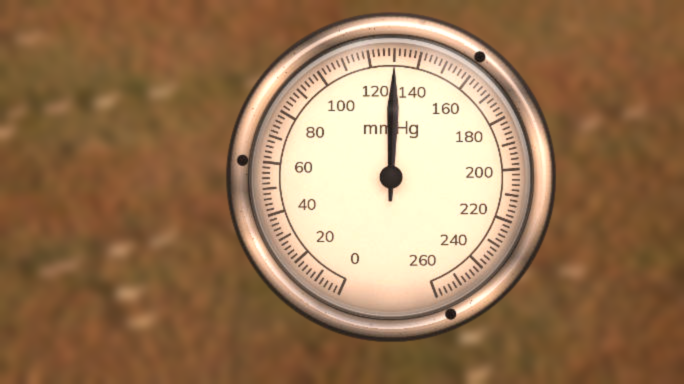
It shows 130; mmHg
